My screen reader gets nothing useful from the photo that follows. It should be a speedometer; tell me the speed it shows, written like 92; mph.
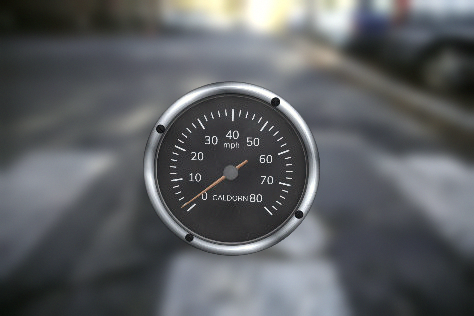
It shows 2; mph
